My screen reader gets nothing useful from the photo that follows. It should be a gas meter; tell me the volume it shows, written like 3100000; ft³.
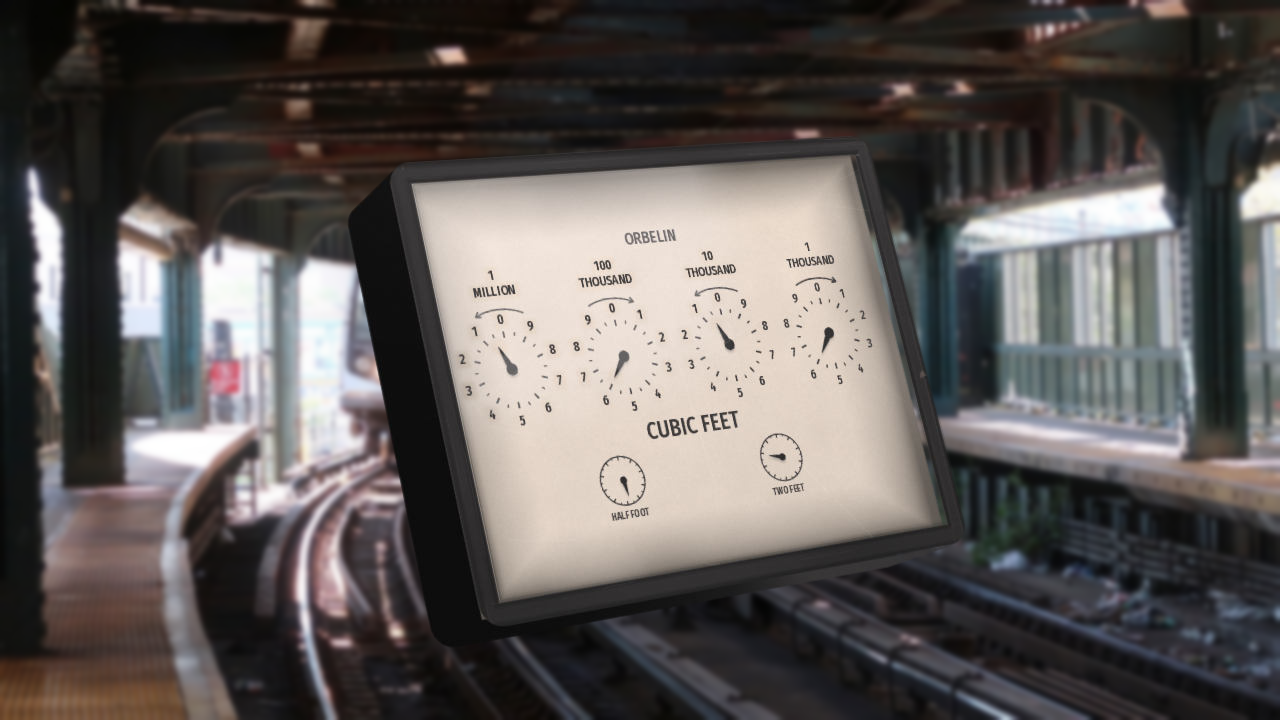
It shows 60600; ft³
